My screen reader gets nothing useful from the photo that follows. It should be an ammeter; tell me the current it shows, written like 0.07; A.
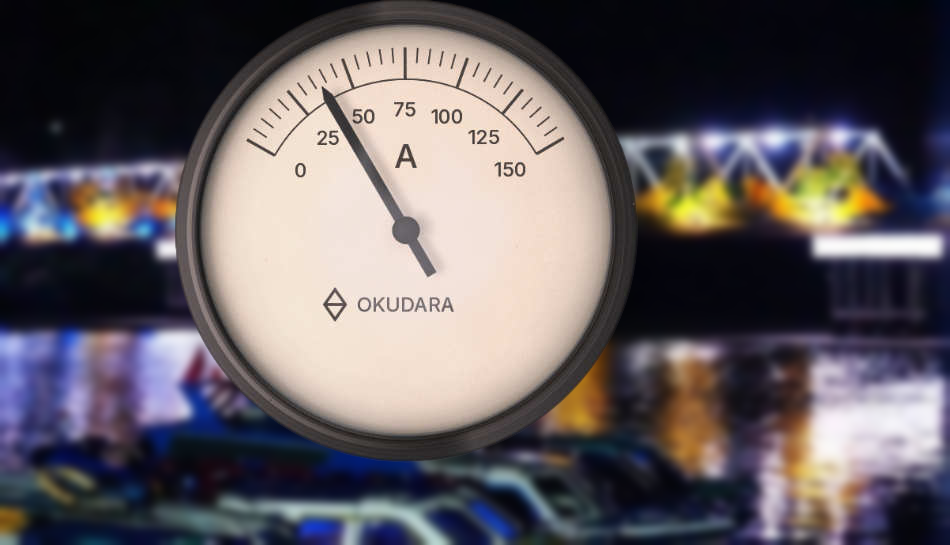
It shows 37.5; A
